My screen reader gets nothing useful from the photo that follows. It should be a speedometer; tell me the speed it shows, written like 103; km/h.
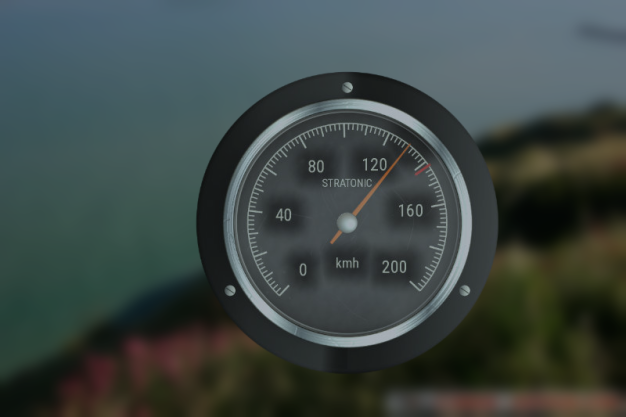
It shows 130; km/h
